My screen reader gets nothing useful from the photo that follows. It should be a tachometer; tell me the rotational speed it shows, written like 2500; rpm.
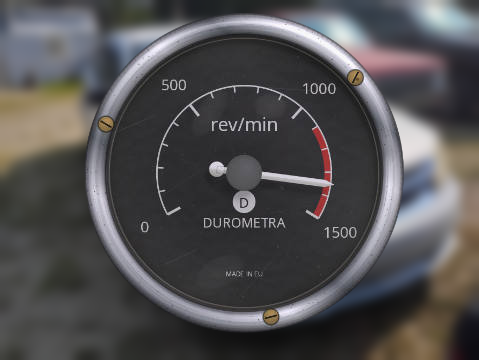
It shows 1350; rpm
